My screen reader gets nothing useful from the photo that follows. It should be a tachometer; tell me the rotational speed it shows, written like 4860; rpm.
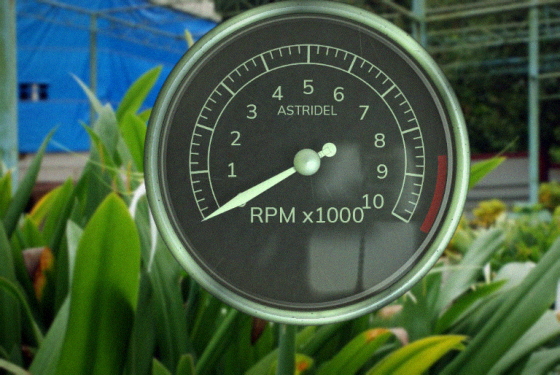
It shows 0; rpm
